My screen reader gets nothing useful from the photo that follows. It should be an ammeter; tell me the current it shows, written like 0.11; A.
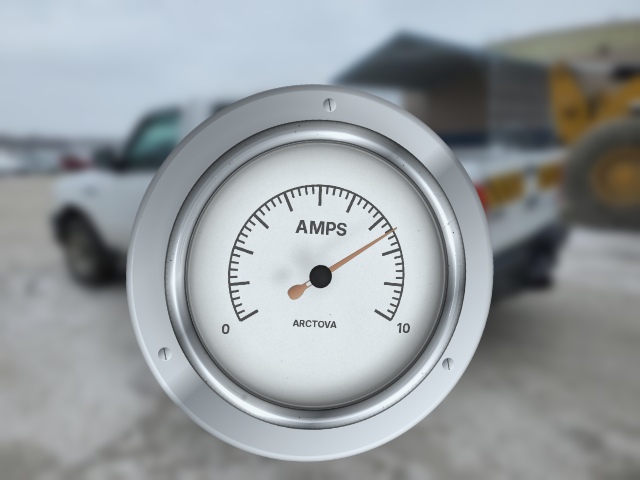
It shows 7.4; A
